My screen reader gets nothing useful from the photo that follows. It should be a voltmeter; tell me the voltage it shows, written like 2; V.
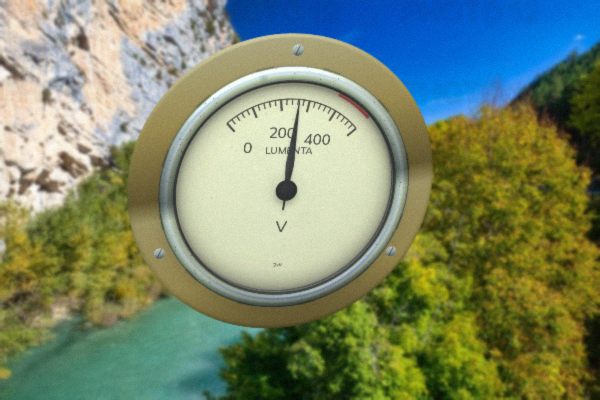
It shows 260; V
